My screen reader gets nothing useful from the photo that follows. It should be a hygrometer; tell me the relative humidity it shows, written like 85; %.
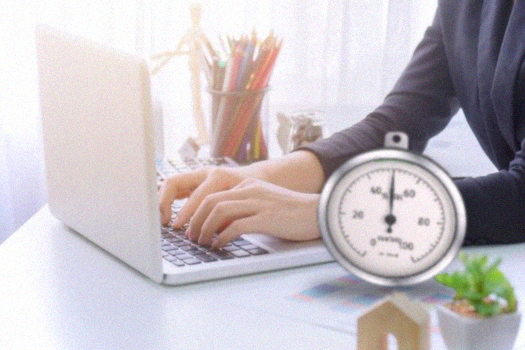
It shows 50; %
